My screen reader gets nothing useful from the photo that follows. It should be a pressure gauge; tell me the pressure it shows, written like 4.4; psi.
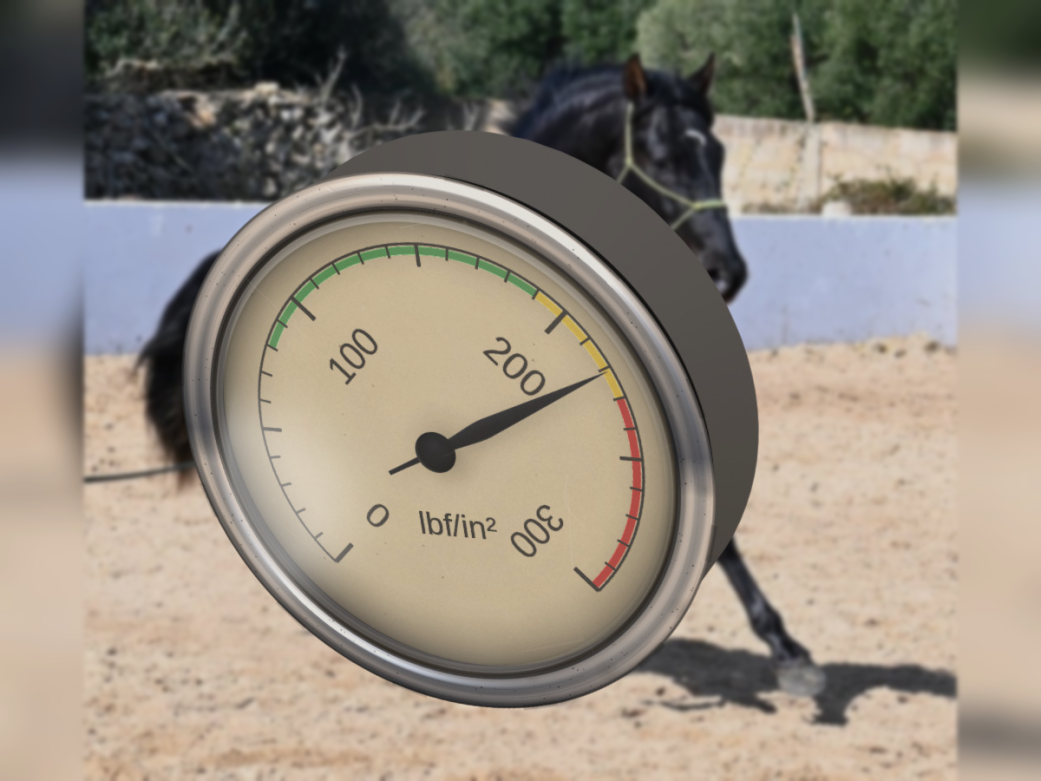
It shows 220; psi
